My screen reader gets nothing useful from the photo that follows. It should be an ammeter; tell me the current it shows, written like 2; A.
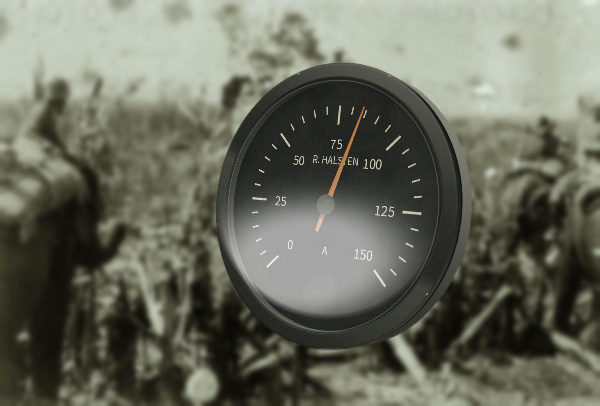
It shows 85; A
